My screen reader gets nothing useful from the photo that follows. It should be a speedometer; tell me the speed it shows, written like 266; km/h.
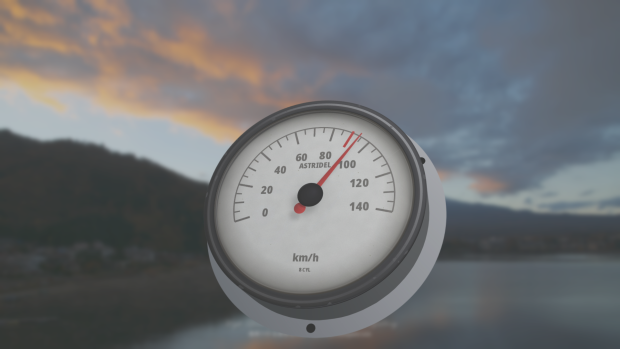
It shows 95; km/h
